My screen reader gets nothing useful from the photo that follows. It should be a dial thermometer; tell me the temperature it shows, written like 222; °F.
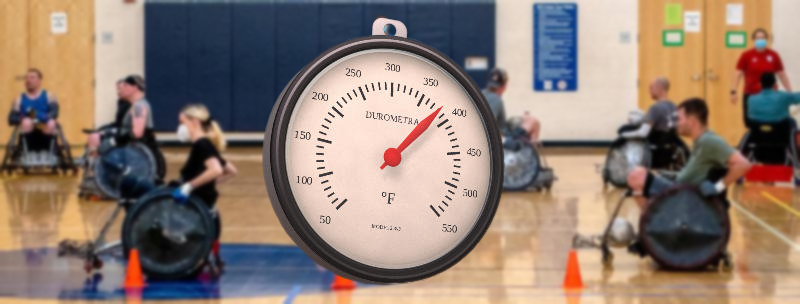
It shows 380; °F
